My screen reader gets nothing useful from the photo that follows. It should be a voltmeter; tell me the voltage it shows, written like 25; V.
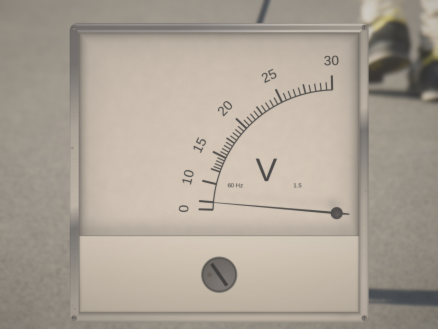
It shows 5; V
